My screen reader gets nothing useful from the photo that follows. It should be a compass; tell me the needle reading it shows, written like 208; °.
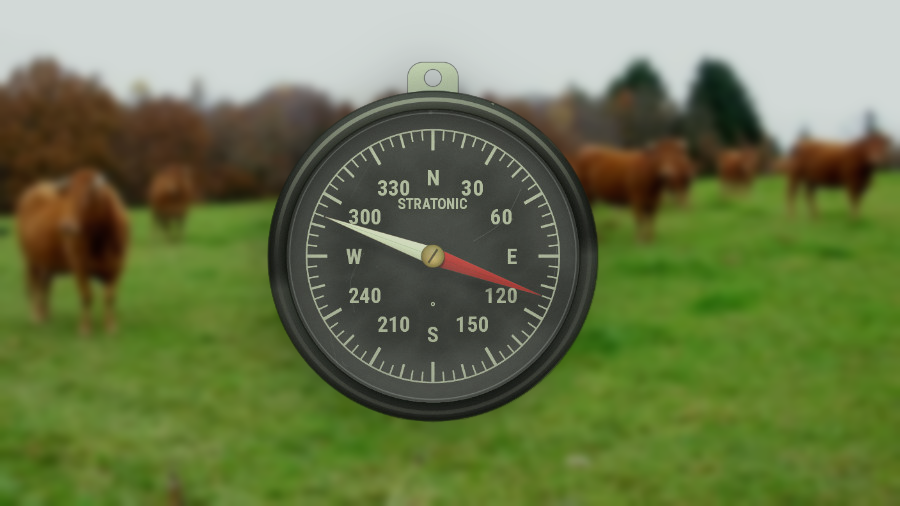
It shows 110; °
